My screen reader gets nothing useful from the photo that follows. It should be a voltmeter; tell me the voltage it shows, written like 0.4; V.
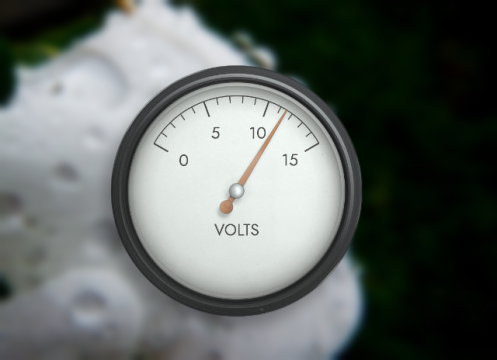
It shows 11.5; V
